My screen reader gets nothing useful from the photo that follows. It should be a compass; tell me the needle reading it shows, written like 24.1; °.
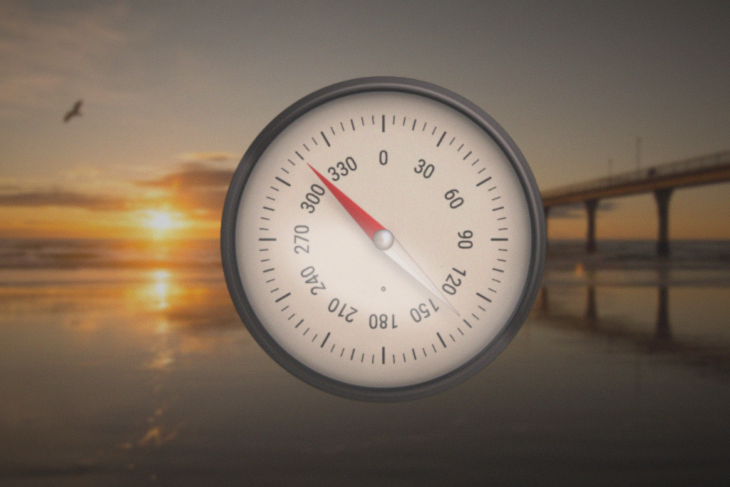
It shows 315; °
